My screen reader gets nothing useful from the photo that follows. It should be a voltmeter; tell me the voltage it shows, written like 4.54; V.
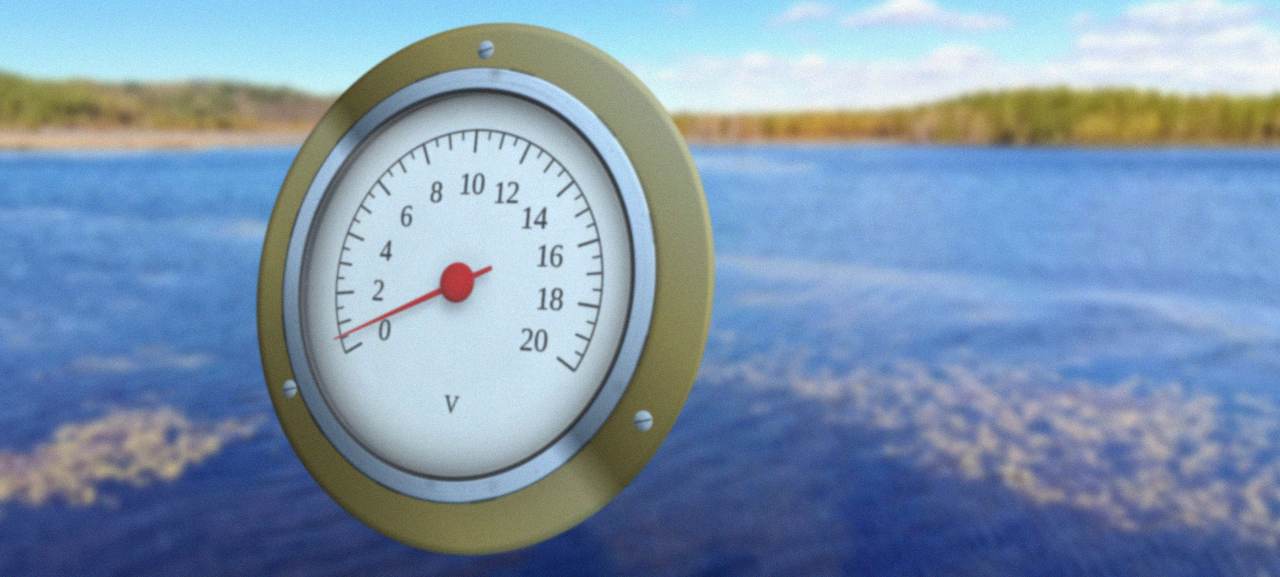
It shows 0.5; V
